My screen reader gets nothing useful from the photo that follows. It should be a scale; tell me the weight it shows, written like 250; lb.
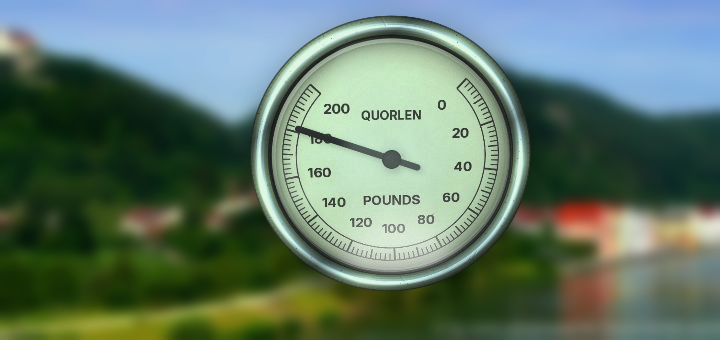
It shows 182; lb
